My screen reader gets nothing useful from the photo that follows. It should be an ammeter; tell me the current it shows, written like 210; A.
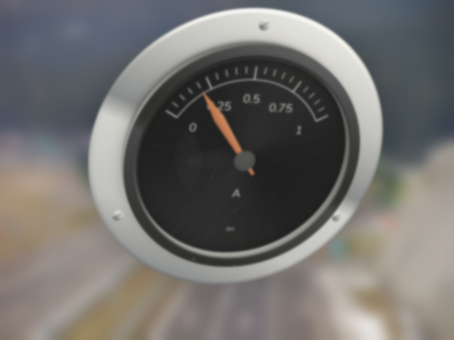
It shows 0.2; A
